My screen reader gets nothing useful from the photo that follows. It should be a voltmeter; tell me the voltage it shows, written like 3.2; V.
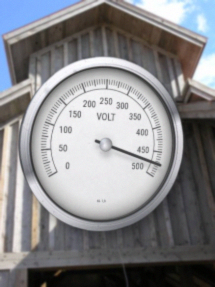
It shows 475; V
